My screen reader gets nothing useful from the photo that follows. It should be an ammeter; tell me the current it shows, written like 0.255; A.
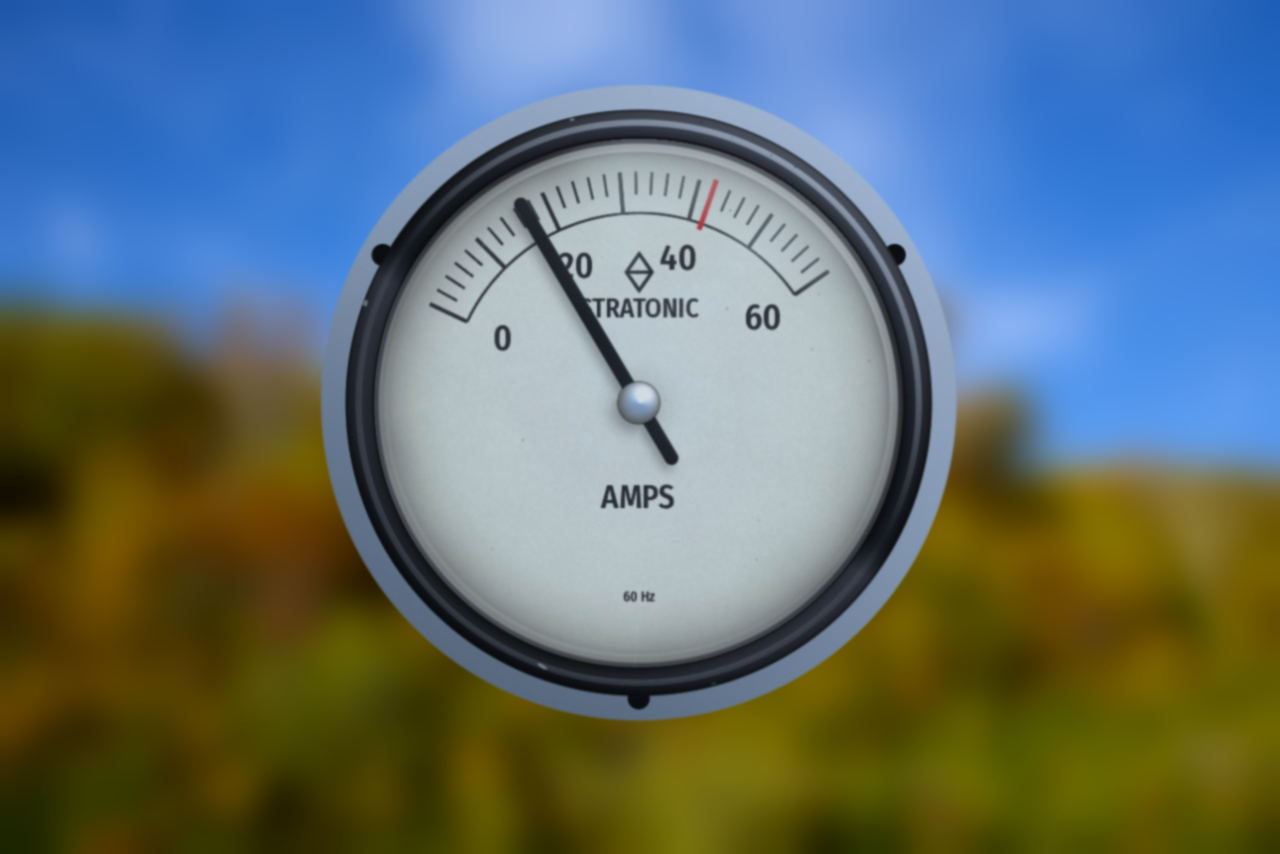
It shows 17; A
